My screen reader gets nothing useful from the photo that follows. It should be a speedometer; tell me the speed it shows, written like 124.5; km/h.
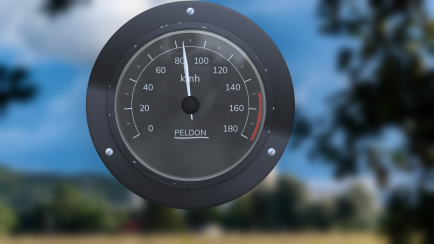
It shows 85; km/h
